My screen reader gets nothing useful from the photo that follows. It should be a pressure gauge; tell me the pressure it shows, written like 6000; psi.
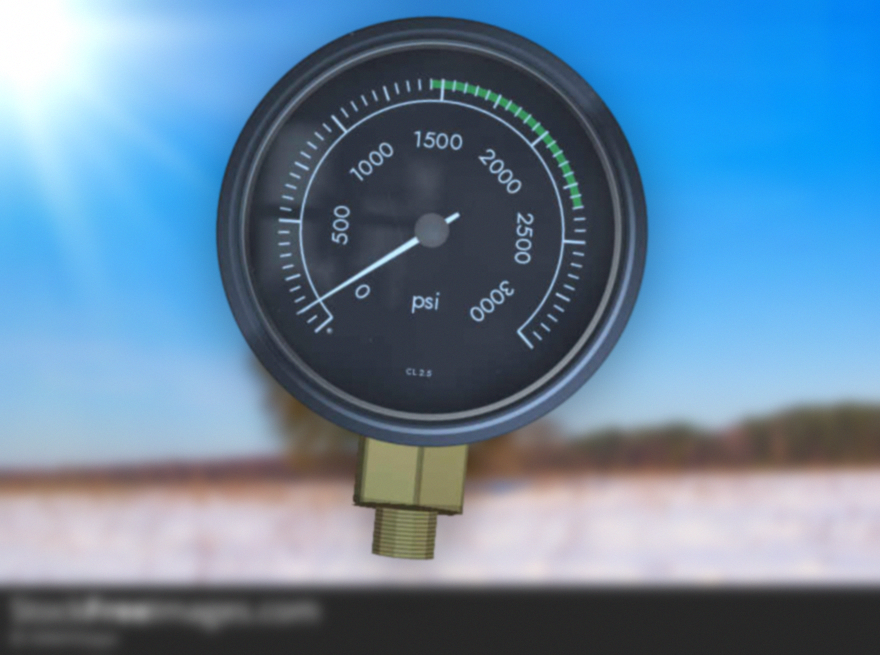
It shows 100; psi
